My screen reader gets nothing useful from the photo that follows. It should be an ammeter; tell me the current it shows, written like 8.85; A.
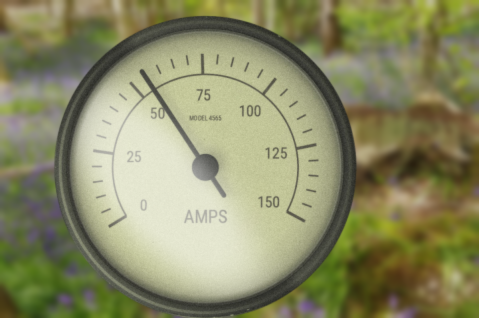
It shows 55; A
